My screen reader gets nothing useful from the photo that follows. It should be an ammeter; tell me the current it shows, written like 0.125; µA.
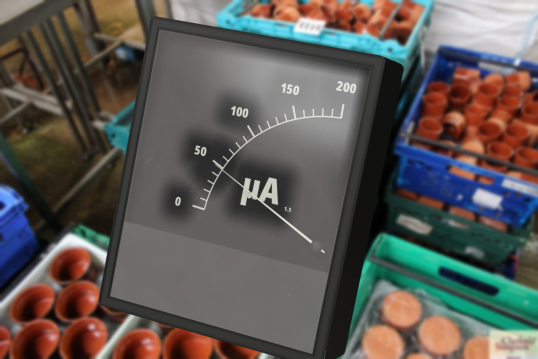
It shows 50; µA
